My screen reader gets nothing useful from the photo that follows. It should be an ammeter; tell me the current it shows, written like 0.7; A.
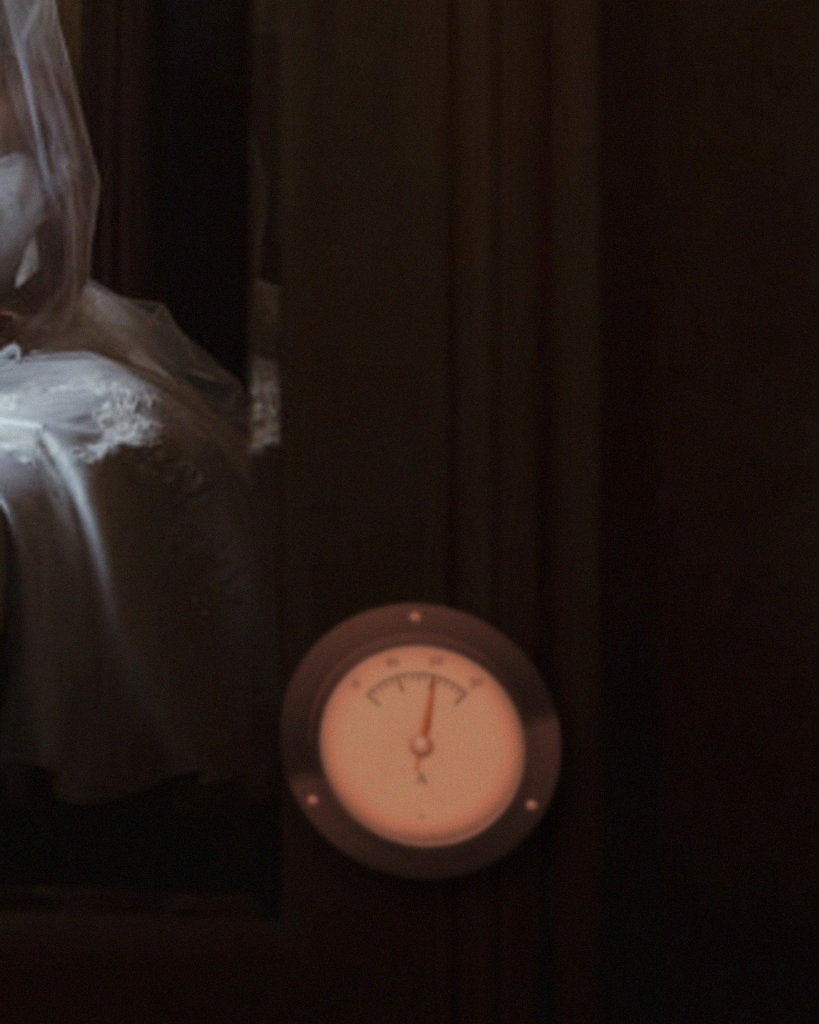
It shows 20; A
